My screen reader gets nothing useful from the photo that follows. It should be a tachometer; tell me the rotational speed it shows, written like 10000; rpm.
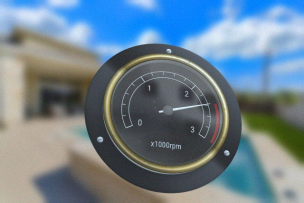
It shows 2400; rpm
